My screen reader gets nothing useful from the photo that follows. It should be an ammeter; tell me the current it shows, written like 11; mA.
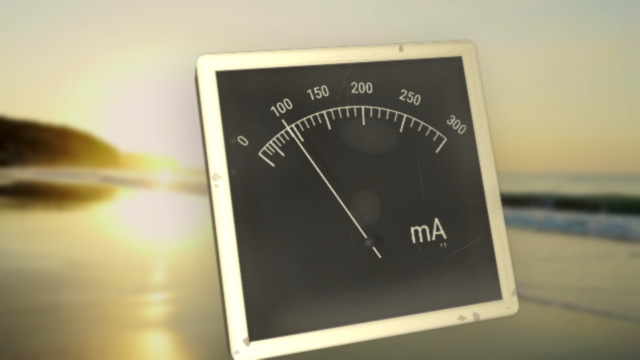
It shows 90; mA
